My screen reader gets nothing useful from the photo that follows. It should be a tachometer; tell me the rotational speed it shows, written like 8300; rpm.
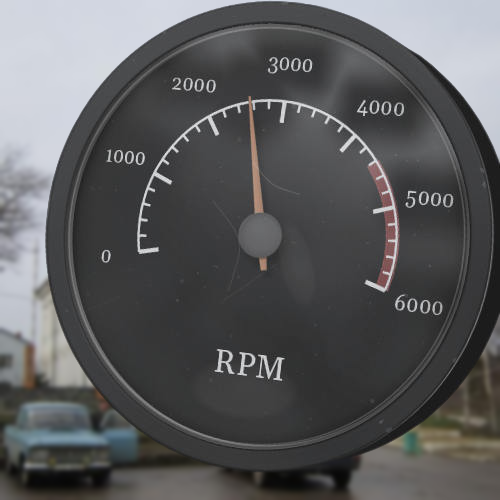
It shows 2600; rpm
